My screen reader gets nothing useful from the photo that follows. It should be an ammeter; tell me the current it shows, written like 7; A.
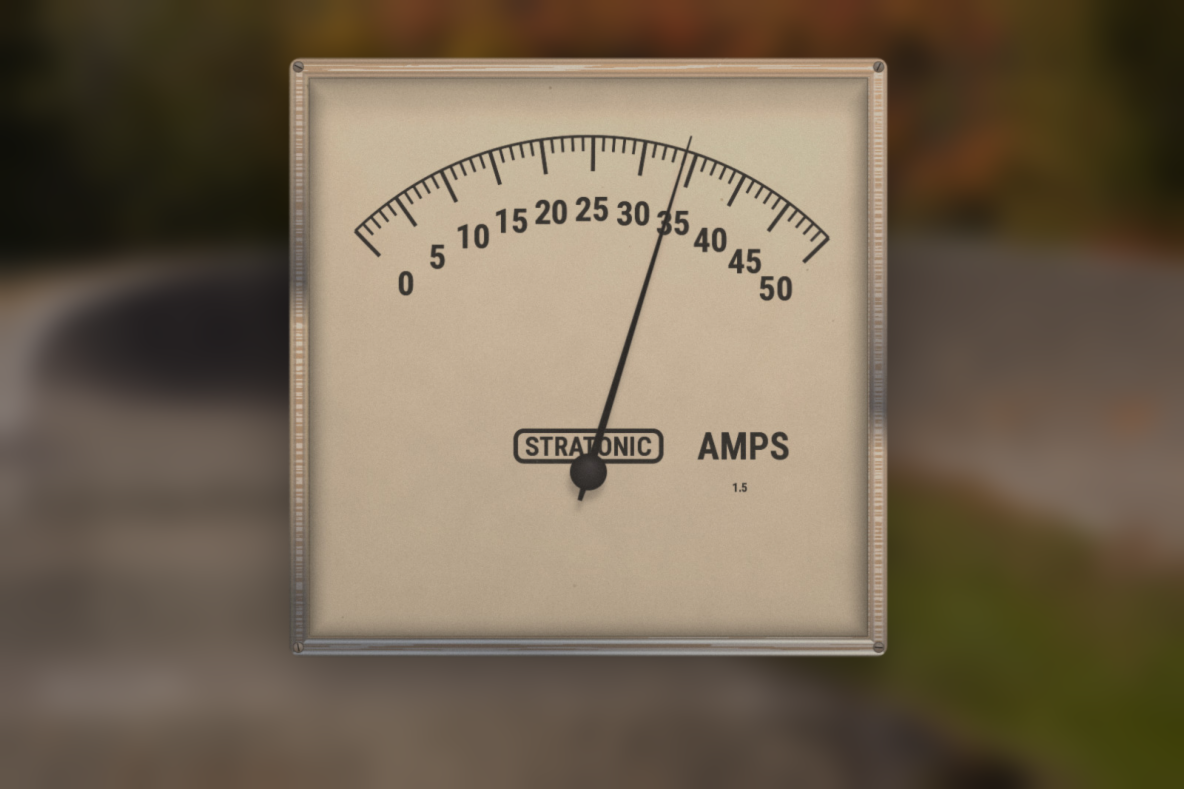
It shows 34; A
